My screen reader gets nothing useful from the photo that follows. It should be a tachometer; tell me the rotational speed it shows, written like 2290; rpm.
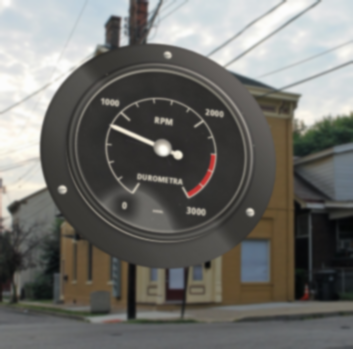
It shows 800; rpm
